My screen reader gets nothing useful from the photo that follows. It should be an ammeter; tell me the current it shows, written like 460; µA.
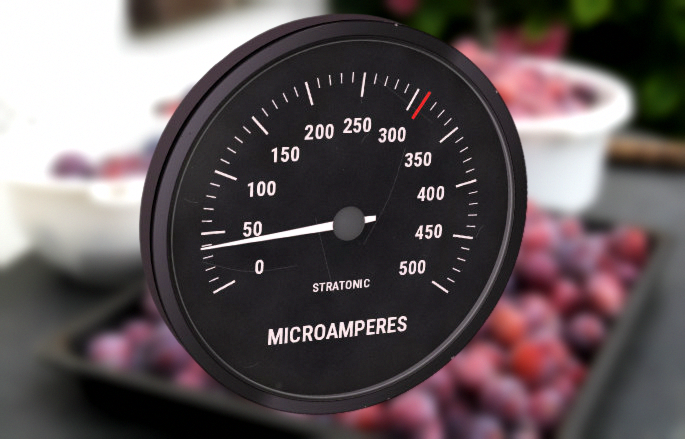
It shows 40; µA
